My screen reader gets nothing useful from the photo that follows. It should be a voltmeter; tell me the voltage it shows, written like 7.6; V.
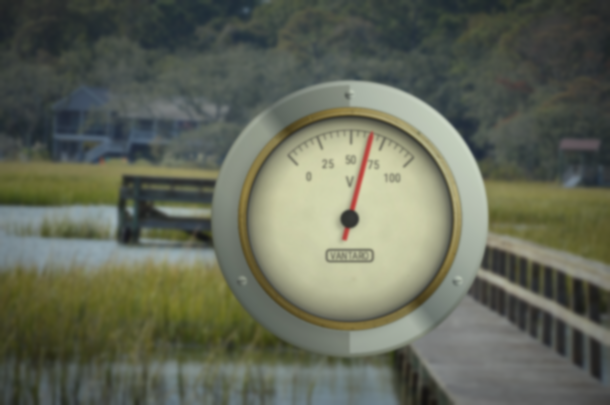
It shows 65; V
